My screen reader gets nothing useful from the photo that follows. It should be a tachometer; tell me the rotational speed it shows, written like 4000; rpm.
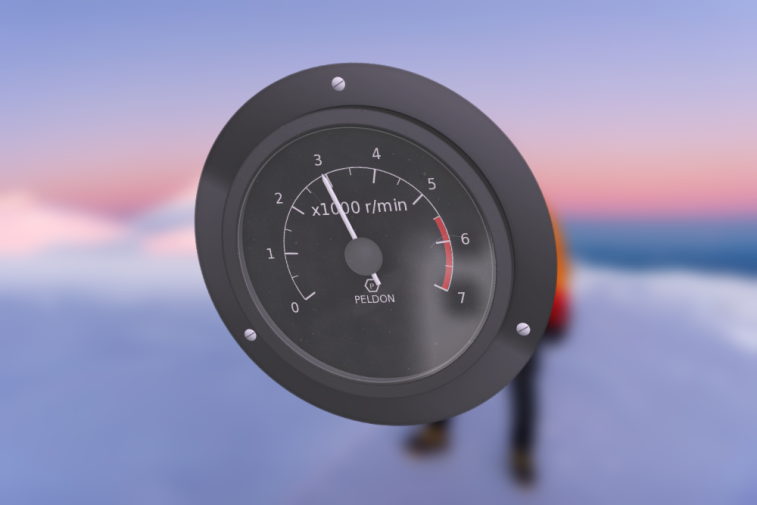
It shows 3000; rpm
